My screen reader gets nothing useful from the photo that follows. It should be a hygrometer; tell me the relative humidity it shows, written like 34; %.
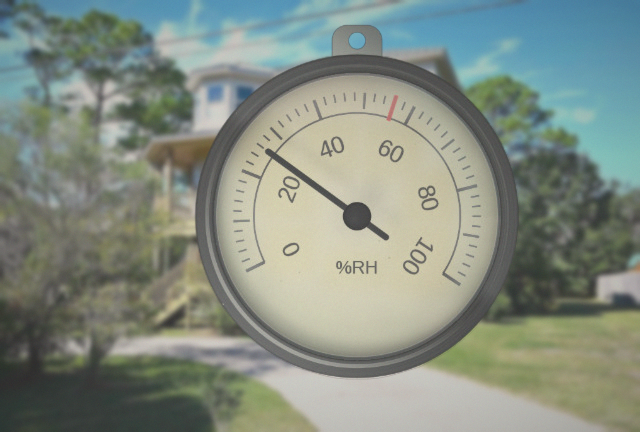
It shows 26; %
